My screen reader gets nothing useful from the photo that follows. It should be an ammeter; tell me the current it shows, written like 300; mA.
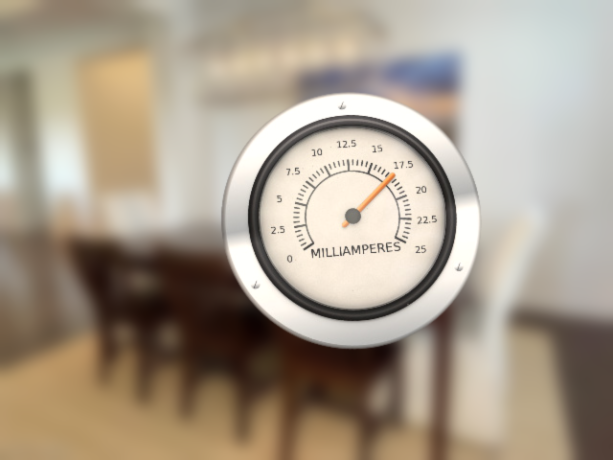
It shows 17.5; mA
